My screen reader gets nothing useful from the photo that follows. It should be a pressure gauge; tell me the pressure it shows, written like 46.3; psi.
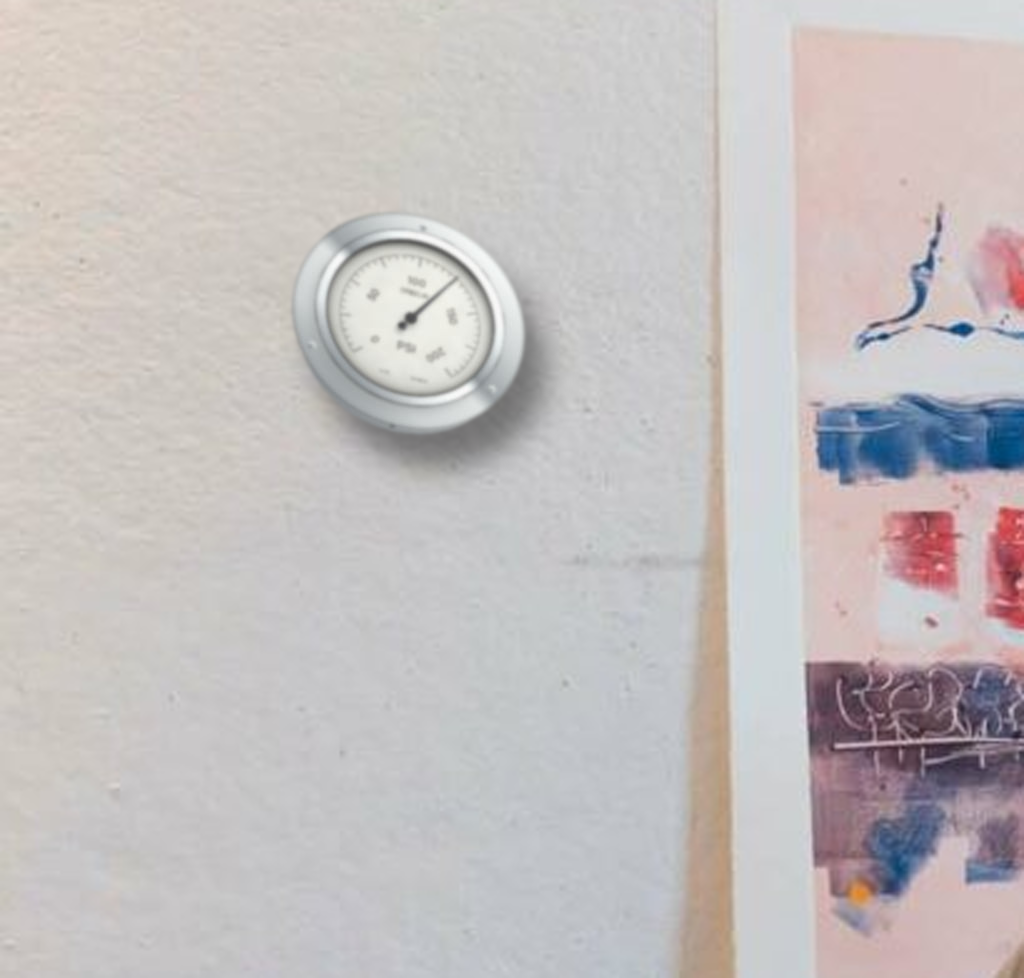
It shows 125; psi
